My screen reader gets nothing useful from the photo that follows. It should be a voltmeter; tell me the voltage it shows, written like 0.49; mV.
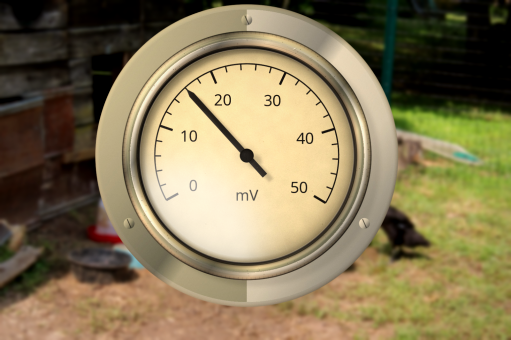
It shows 16; mV
